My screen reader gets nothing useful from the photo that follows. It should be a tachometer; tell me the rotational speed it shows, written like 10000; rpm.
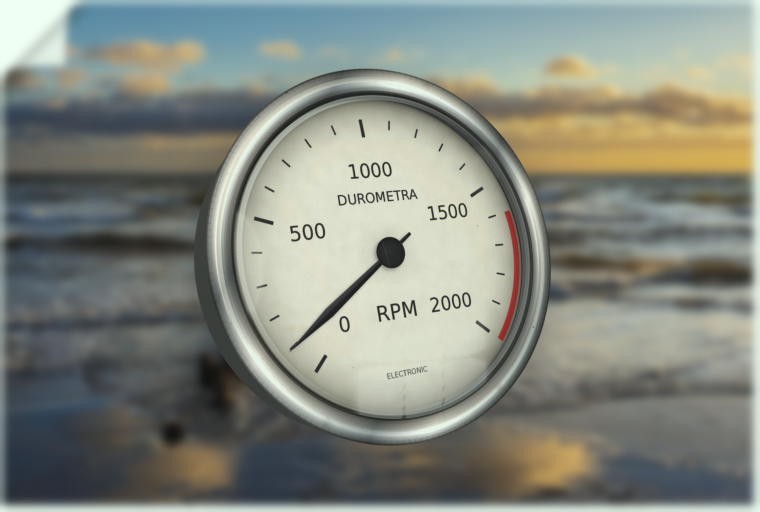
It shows 100; rpm
